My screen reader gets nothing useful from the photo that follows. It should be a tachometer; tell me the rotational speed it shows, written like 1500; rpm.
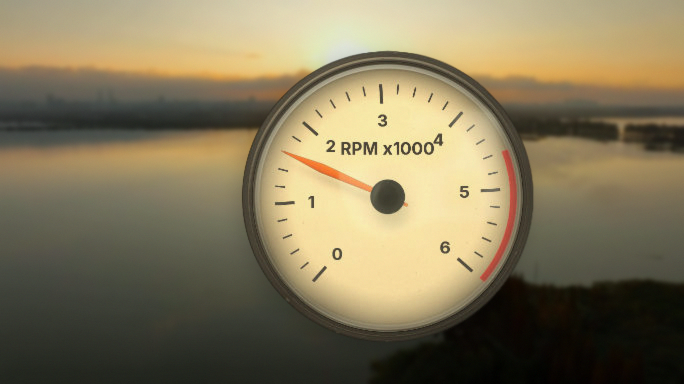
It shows 1600; rpm
